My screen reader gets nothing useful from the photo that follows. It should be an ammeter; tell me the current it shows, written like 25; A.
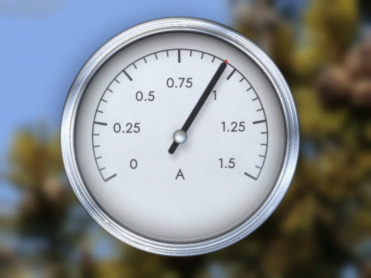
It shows 0.95; A
